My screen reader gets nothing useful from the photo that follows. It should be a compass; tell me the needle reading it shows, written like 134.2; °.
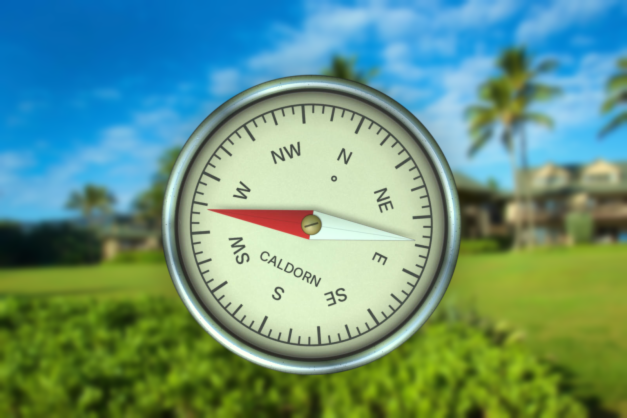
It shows 252.5; °
